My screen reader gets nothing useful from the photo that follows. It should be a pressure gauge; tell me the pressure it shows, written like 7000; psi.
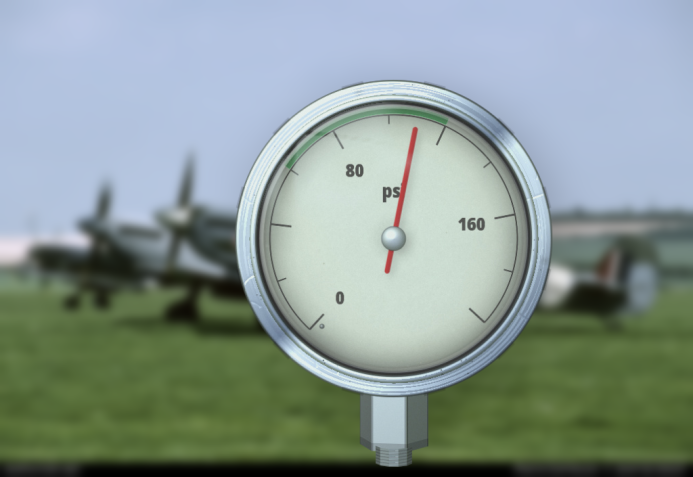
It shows 110; psi
